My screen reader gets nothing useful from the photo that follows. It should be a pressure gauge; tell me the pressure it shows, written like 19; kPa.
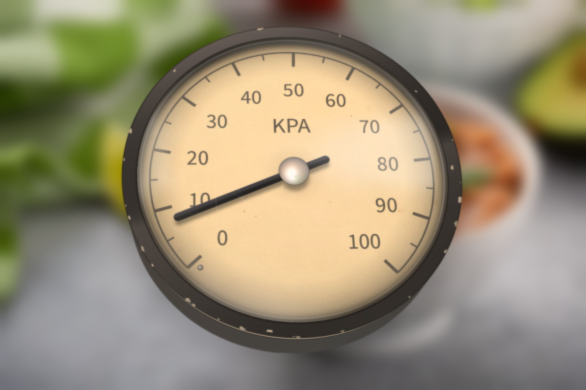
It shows 7.5; kPa
